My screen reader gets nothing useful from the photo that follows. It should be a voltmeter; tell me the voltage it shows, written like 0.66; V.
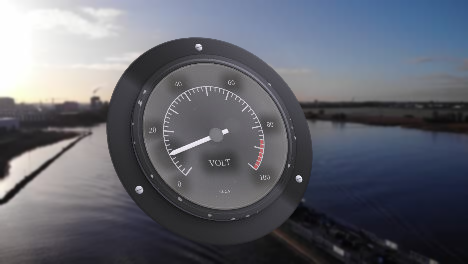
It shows 10; V
